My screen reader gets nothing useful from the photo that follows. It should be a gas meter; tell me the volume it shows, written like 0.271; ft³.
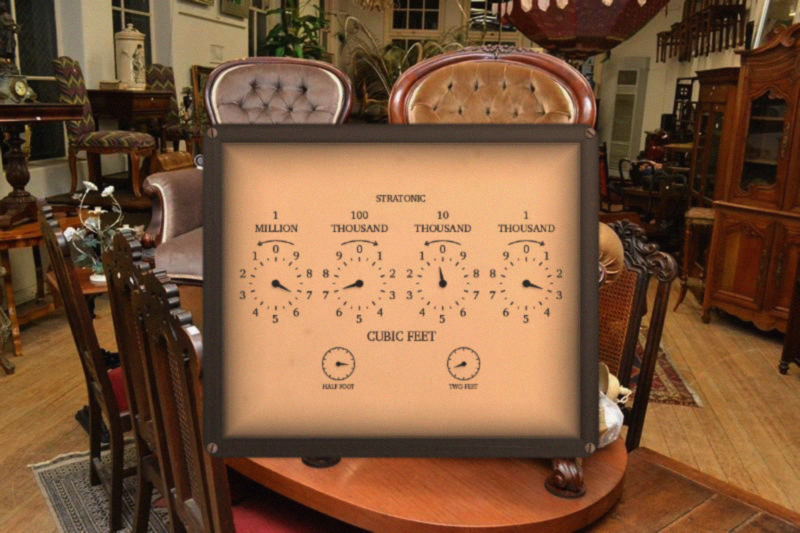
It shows 670300; ft³
